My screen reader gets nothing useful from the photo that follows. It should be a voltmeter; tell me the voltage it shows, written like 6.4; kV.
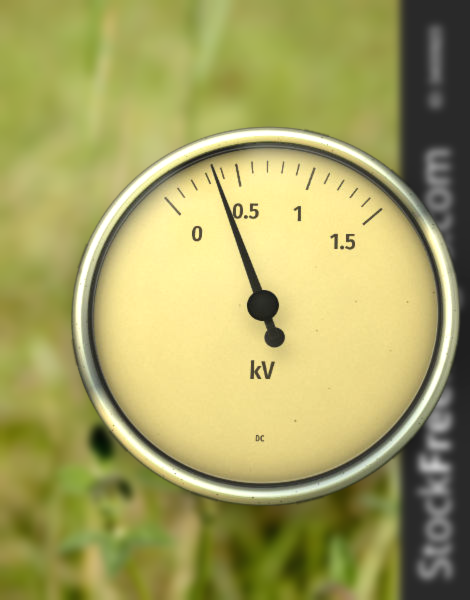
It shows 0.35; kV
